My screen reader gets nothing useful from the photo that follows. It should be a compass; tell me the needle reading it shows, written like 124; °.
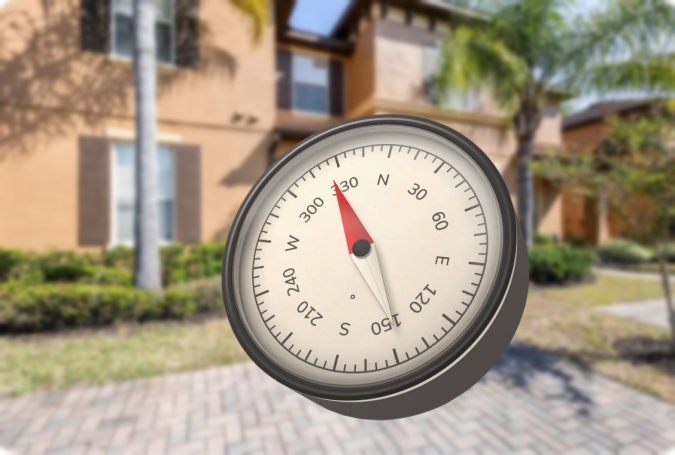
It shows 325; °
